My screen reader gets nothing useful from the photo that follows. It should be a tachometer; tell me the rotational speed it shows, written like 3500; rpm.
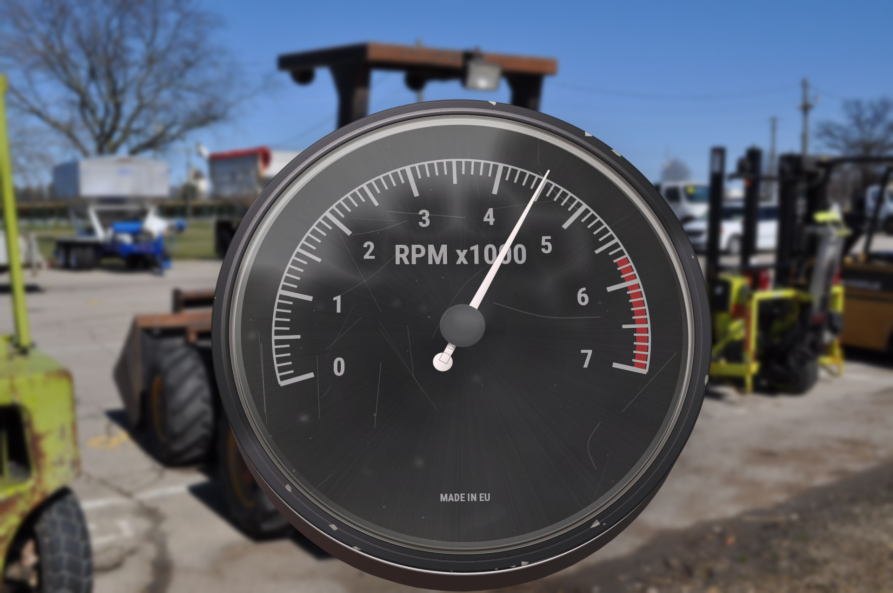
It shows 4500; rpm
